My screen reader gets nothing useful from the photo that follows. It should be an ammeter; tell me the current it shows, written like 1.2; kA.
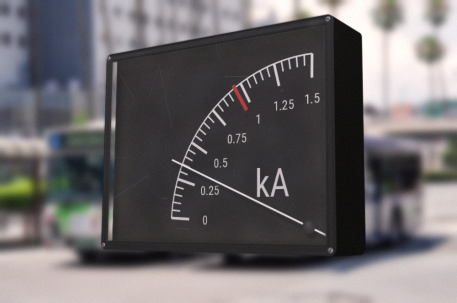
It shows 0.35; kA
